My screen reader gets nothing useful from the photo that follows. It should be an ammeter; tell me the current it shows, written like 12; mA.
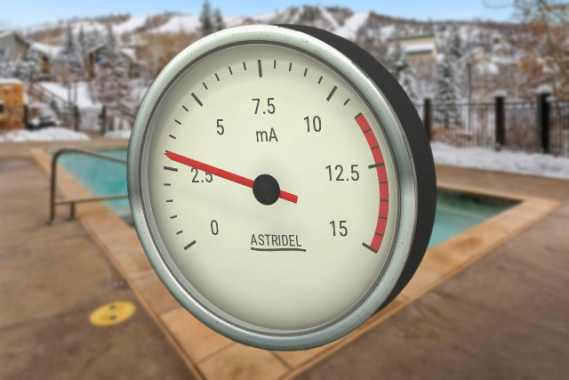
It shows 3; mA
